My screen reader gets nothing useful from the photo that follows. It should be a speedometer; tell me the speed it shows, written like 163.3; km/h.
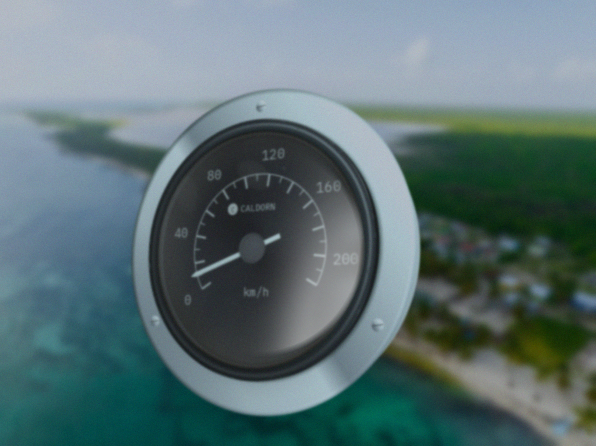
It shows 10; km/h
